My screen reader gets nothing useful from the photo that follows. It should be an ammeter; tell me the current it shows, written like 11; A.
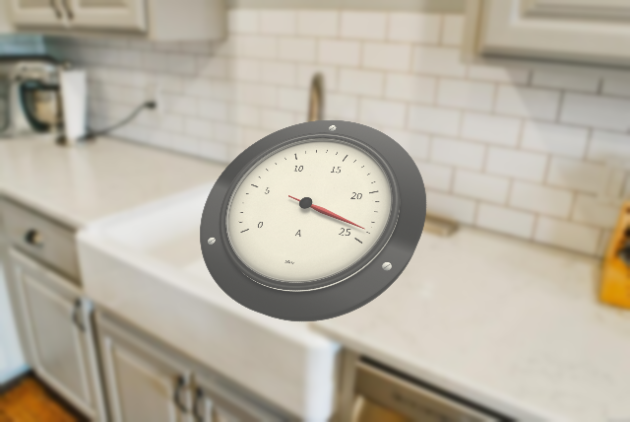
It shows 24; A
